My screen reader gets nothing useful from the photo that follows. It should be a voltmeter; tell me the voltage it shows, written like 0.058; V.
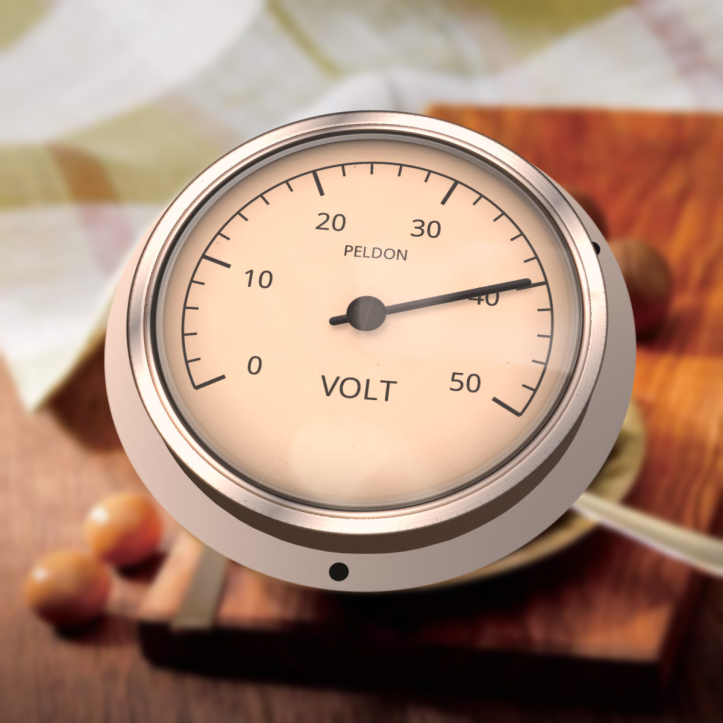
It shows 40; V
